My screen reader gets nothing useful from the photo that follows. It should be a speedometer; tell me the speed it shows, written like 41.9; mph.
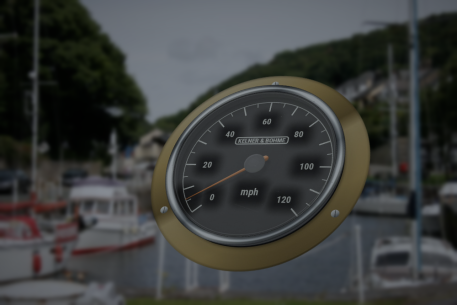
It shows 5; mph
